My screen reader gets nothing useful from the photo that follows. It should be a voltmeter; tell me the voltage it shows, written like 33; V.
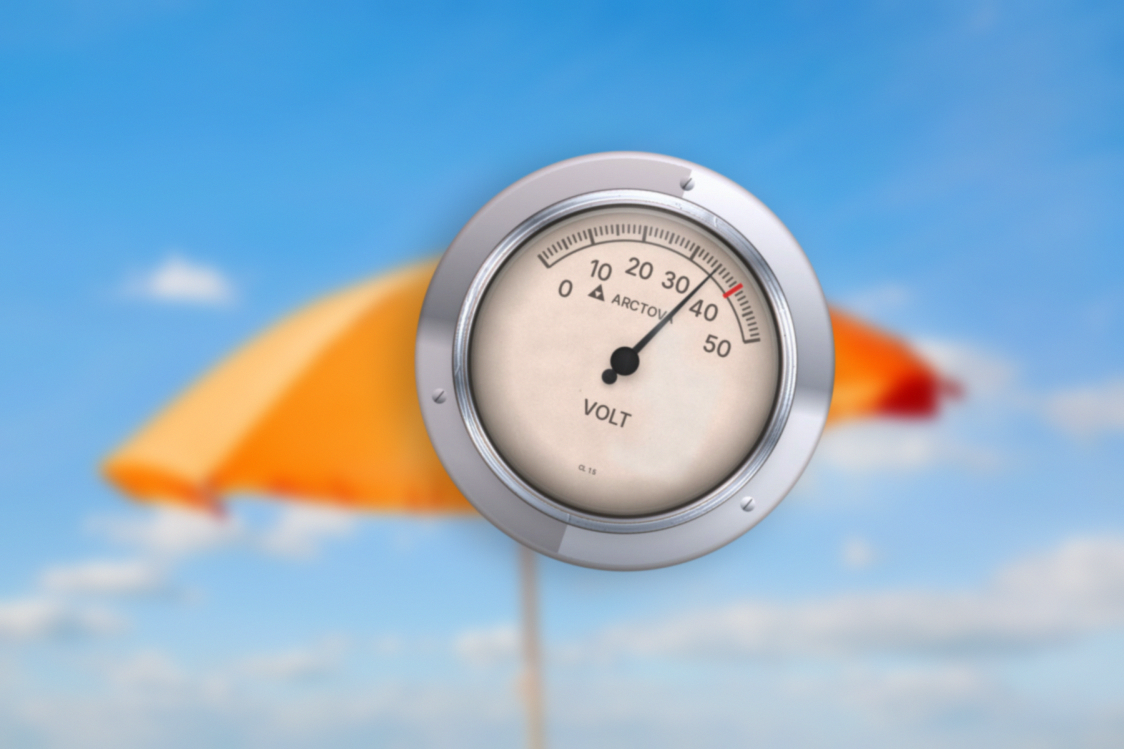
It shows 35; V
